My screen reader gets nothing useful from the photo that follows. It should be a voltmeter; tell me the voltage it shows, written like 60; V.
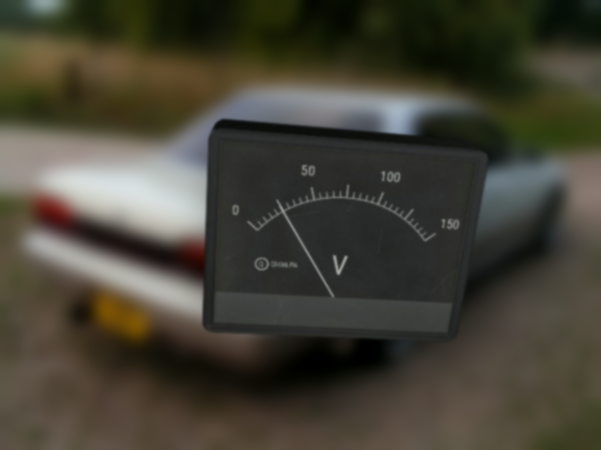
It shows 25; V
